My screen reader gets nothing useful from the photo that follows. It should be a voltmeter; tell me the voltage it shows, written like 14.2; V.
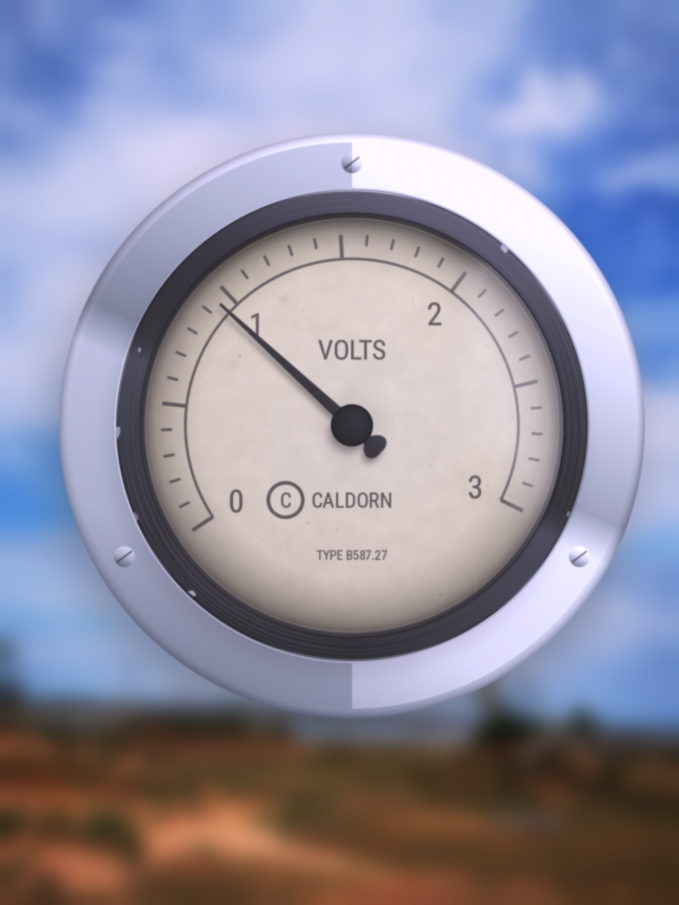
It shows 0.95; V
